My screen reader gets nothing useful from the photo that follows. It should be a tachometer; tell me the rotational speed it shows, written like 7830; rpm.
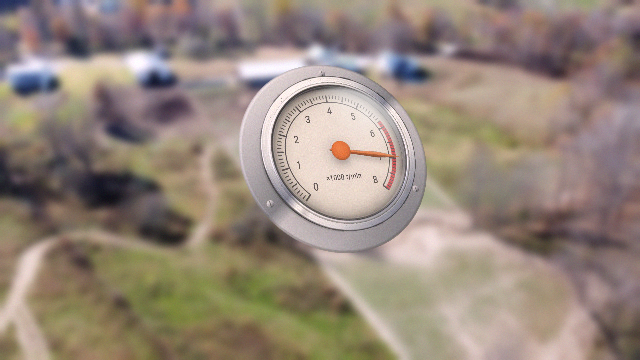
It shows 7000; rpm
